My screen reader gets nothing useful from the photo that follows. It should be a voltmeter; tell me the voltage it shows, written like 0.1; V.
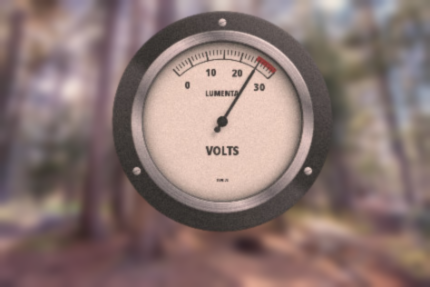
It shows 25; V
